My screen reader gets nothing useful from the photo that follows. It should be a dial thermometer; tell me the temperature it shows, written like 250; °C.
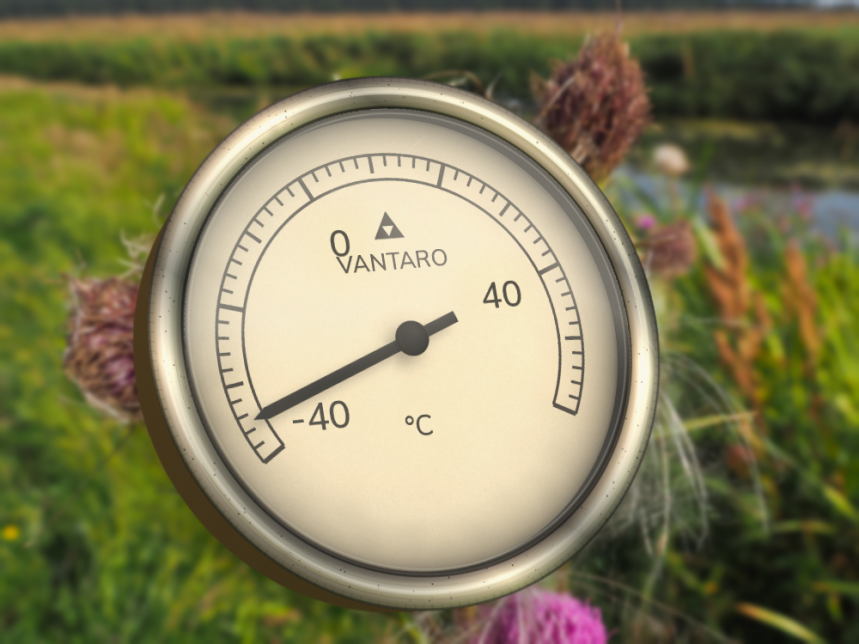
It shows -35; °C
